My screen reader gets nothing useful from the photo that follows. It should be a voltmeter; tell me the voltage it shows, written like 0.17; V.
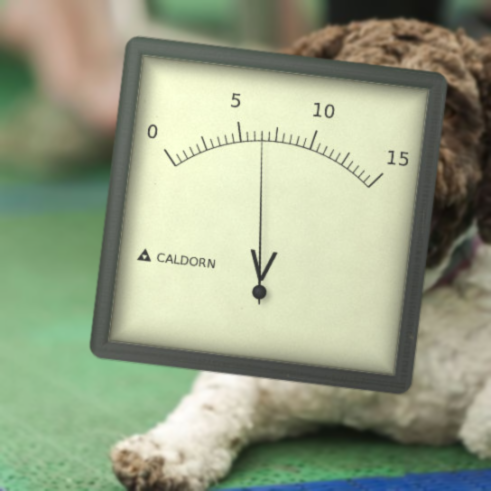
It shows 6.5; V
